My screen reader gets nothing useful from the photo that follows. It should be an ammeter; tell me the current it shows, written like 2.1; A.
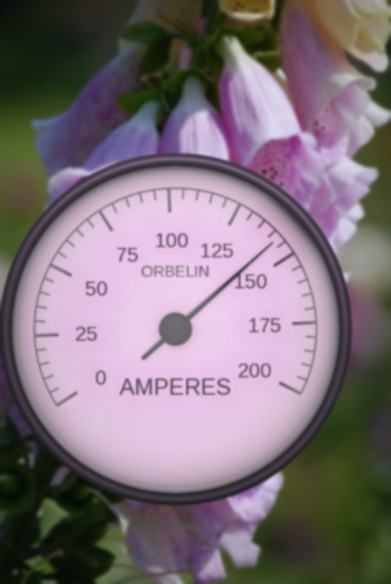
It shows 142.5; A
